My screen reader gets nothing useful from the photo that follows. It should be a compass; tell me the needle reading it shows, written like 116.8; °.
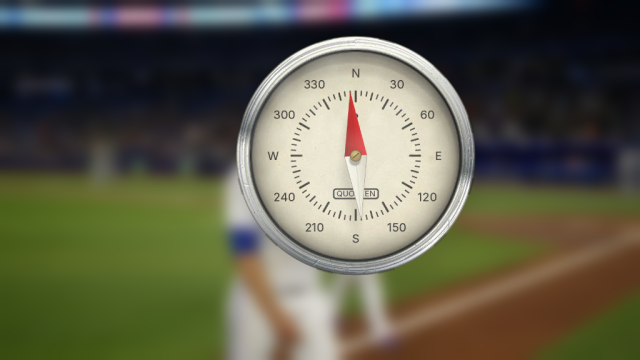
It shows 355; °
